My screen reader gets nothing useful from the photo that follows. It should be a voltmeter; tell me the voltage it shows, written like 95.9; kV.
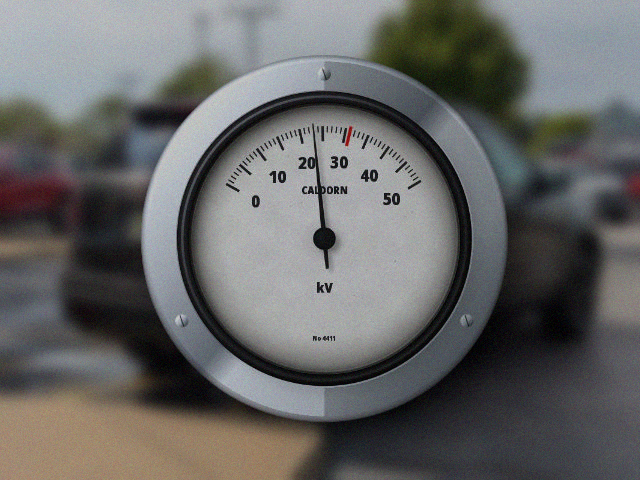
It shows 23; kV
